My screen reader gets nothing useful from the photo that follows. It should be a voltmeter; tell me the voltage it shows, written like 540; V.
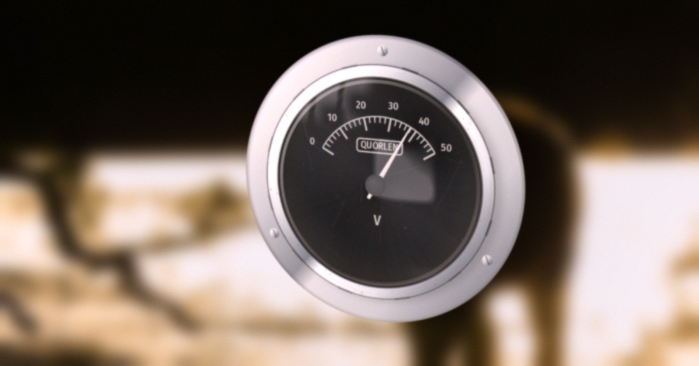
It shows 38; V
